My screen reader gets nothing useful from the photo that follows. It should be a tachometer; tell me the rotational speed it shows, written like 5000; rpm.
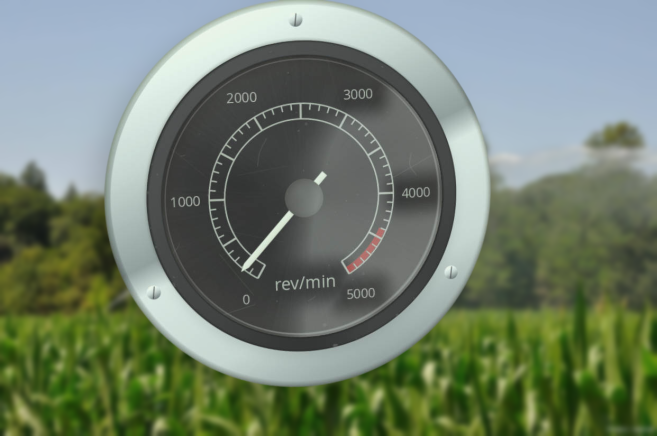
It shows 200; rpm
